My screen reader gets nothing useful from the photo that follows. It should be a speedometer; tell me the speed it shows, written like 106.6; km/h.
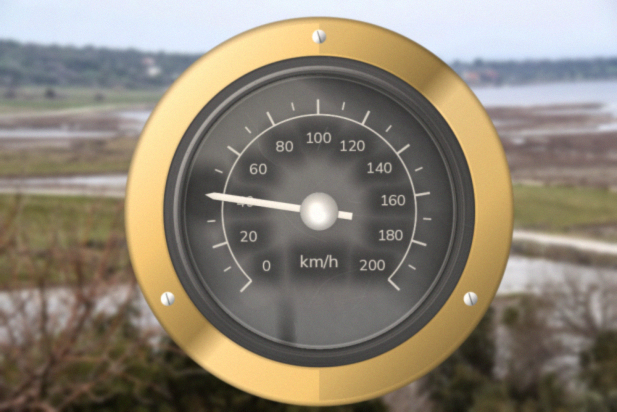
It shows 40; km/h
